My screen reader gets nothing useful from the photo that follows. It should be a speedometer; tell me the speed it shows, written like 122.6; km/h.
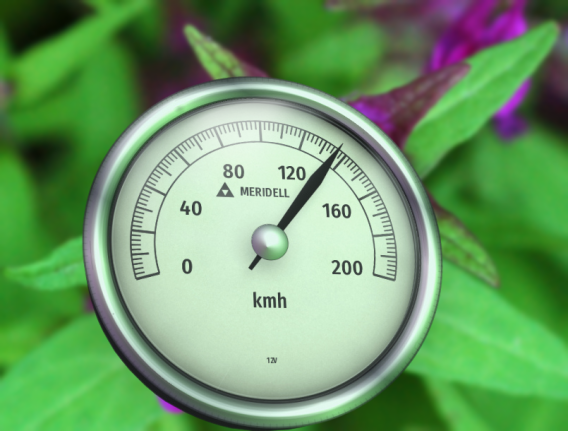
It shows 136; km/h
